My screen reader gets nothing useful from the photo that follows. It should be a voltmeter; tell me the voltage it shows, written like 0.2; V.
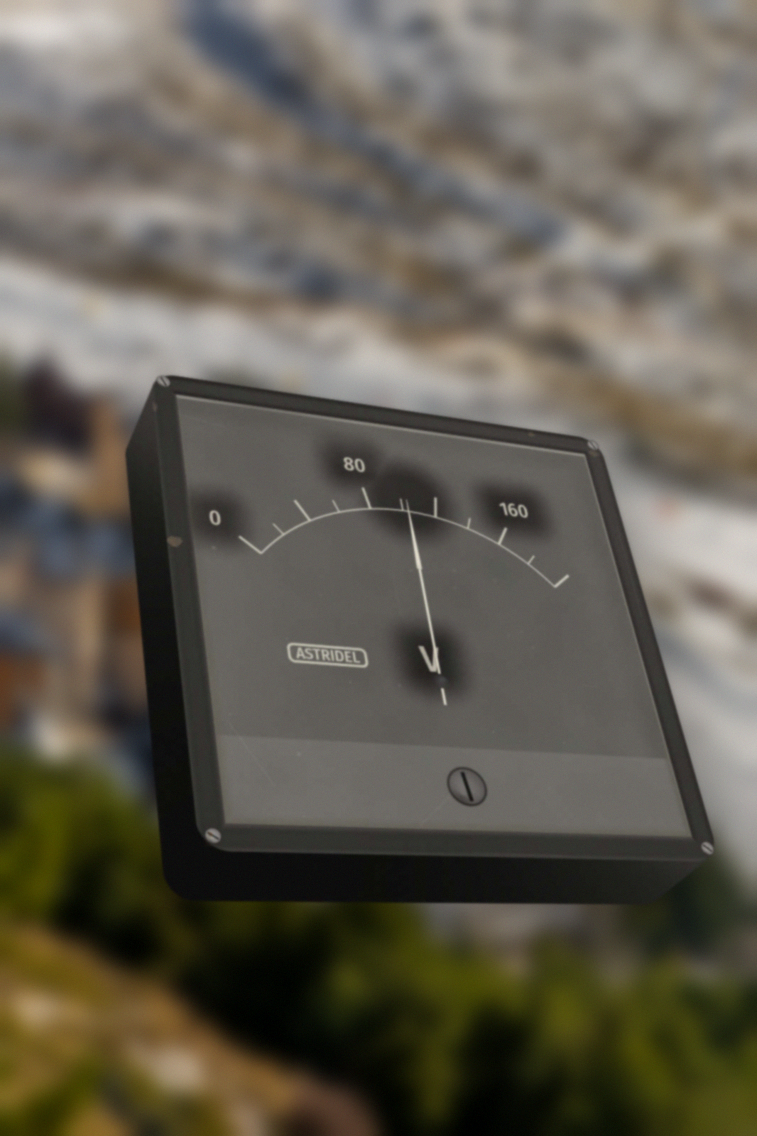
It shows 100; V
